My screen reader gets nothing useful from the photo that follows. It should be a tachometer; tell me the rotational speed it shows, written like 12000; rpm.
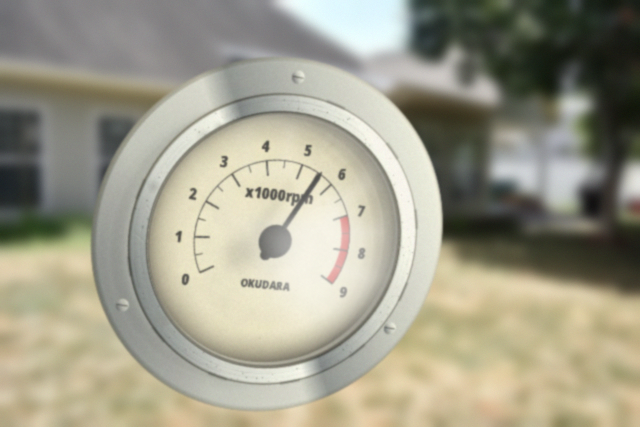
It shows 5500; rpm
